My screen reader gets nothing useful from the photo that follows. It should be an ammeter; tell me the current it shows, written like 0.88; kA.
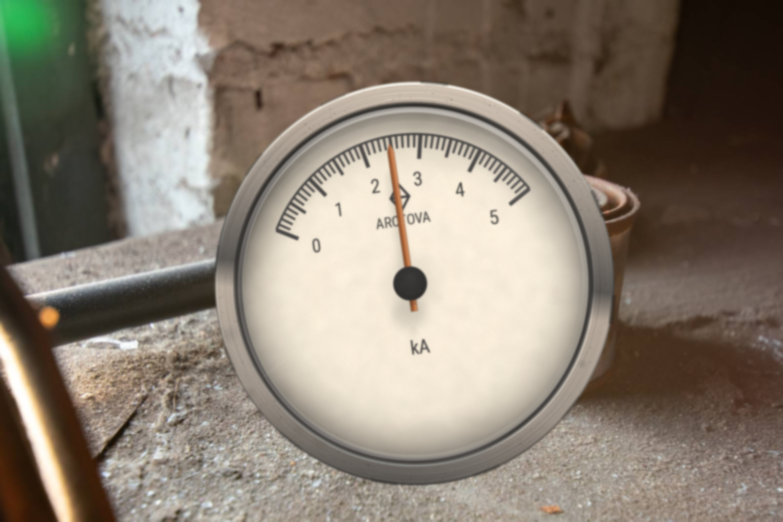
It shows 2.5; kA
